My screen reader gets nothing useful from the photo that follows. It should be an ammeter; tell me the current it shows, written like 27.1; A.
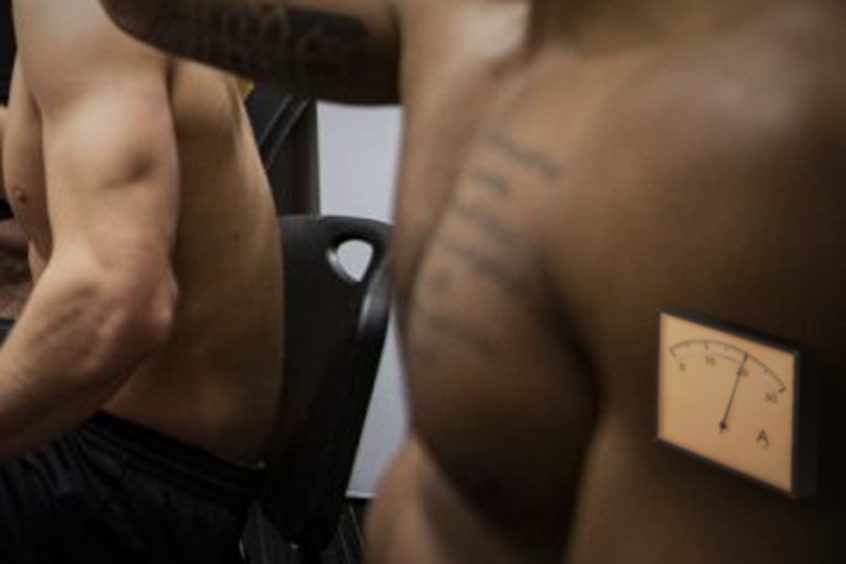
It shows 20; A
